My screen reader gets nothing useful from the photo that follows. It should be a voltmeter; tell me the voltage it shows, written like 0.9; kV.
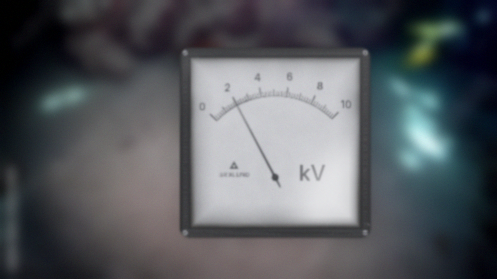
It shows 2; kV
